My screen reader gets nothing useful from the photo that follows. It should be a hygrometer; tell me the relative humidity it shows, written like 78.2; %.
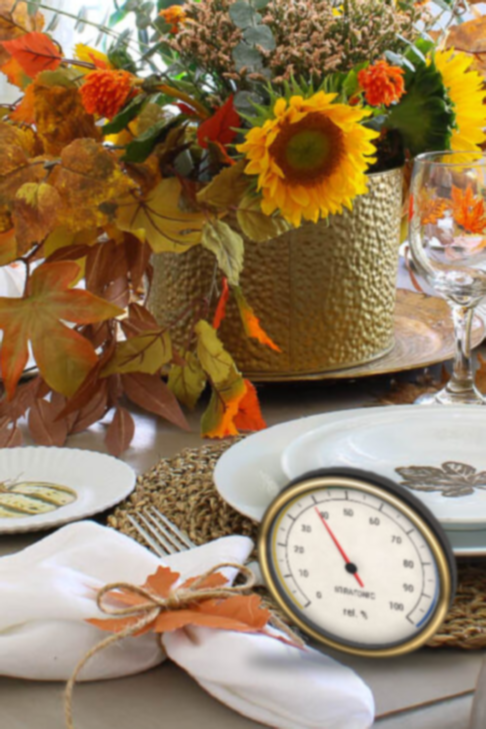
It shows 40; %
